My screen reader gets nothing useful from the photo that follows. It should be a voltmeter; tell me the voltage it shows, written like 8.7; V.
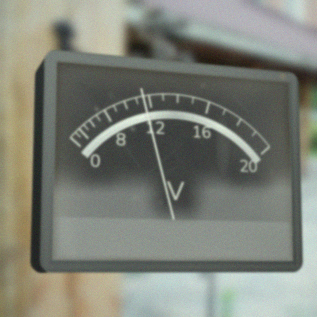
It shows 11.5; V
